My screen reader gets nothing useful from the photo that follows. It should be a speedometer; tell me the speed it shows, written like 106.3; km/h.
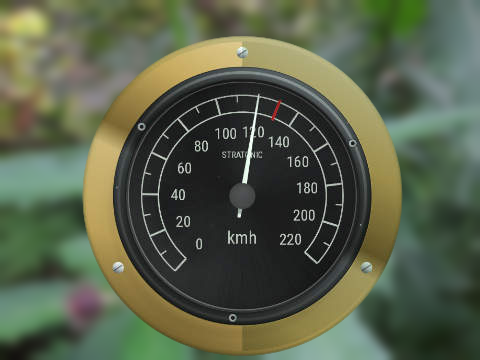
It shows 120; km/h
